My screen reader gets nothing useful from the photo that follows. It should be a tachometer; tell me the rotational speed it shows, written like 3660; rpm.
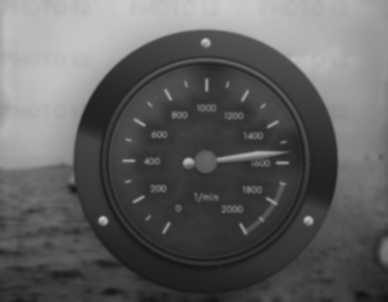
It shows 1550; rpm
